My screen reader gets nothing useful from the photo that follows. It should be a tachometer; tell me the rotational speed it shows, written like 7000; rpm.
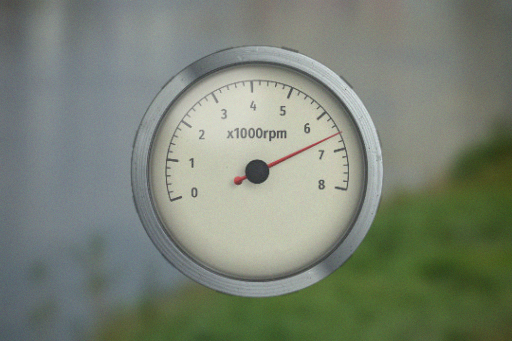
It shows 6600; rpm
